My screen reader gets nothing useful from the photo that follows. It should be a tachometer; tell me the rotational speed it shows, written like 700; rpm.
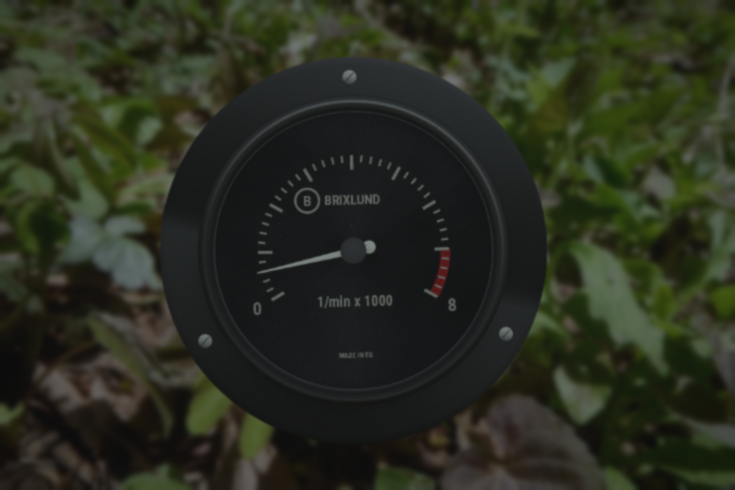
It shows 600; rpm
